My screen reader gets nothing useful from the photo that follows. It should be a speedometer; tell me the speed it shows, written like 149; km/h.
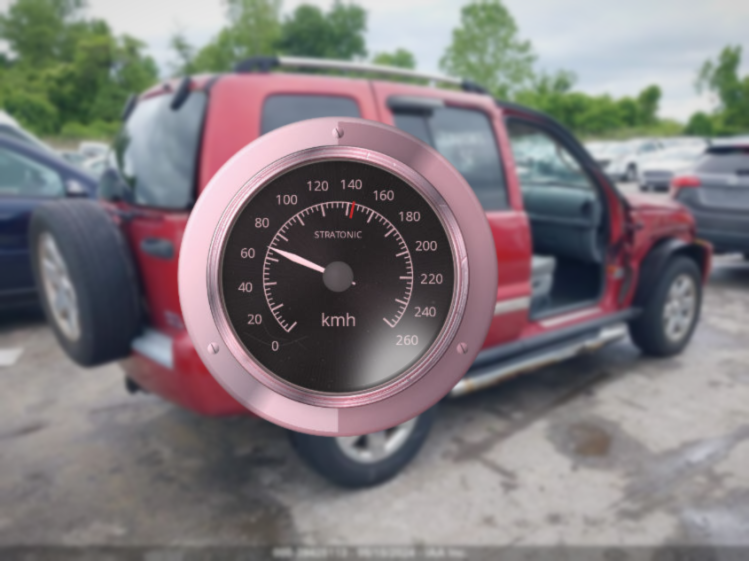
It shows 68; km/h
